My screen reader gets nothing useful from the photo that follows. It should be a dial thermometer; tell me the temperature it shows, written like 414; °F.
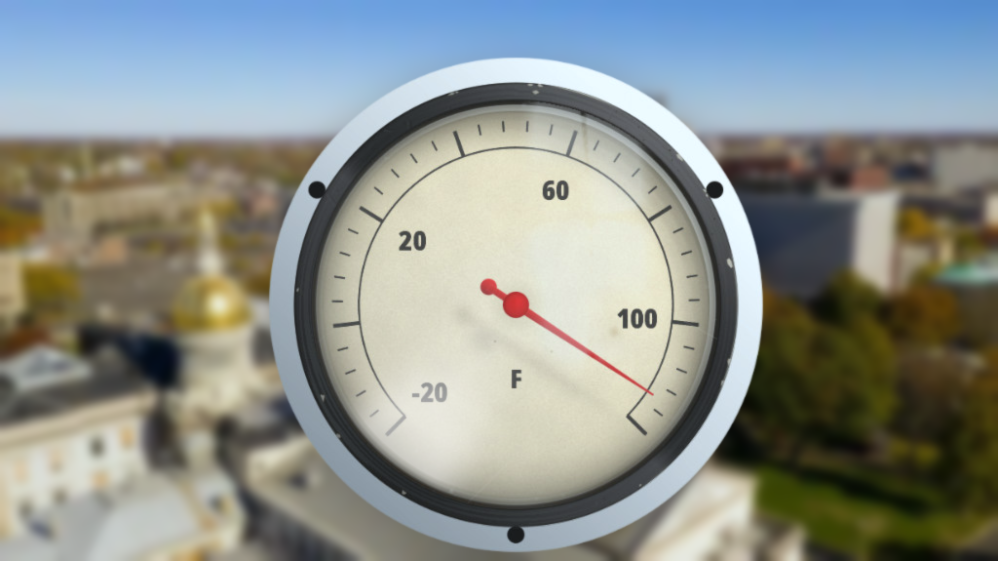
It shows 114; °F
